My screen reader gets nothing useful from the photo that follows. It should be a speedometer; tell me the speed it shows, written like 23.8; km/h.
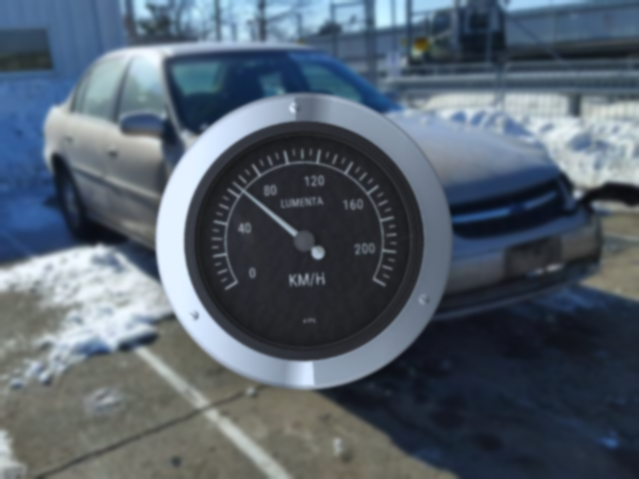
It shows 65; km/h
